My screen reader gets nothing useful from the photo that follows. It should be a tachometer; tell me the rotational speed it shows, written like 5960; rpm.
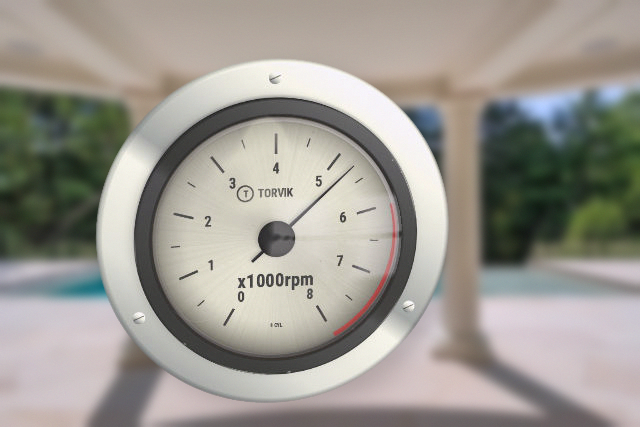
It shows 5250; rpm
